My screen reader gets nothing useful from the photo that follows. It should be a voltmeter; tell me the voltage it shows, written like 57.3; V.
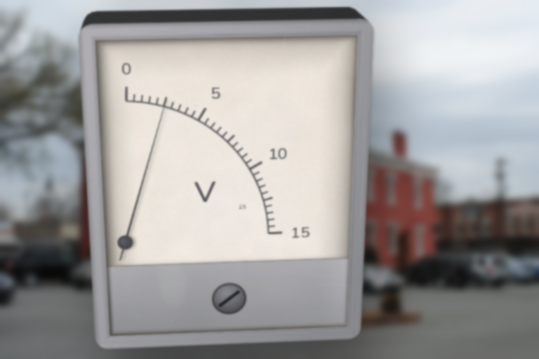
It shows 2.5; V
